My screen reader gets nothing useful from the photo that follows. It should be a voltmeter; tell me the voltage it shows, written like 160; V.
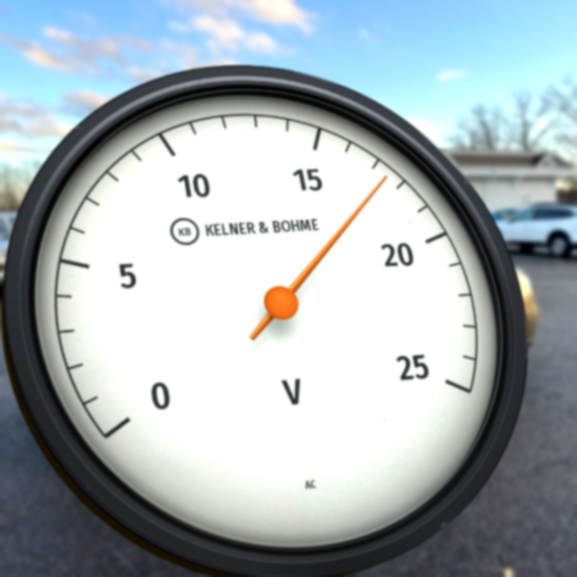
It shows 17.5; V
